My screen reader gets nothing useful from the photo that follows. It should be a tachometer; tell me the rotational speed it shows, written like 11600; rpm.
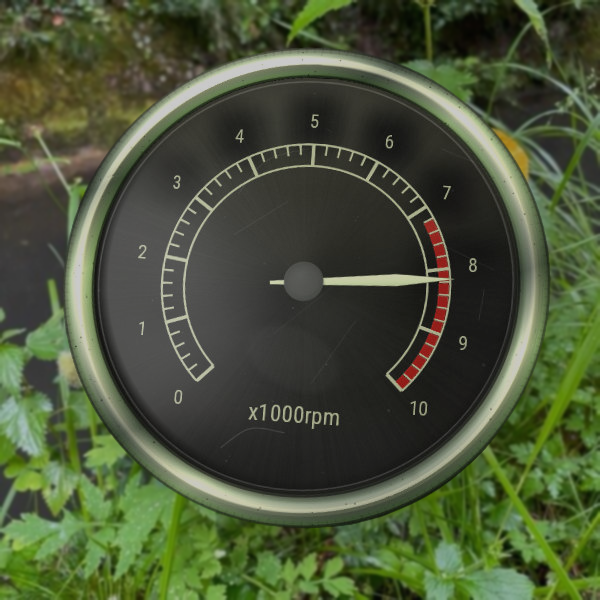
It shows 8200; rpm
